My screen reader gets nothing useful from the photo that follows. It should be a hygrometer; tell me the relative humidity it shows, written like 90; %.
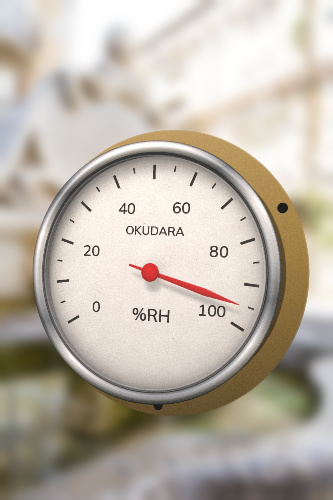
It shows 95; %
